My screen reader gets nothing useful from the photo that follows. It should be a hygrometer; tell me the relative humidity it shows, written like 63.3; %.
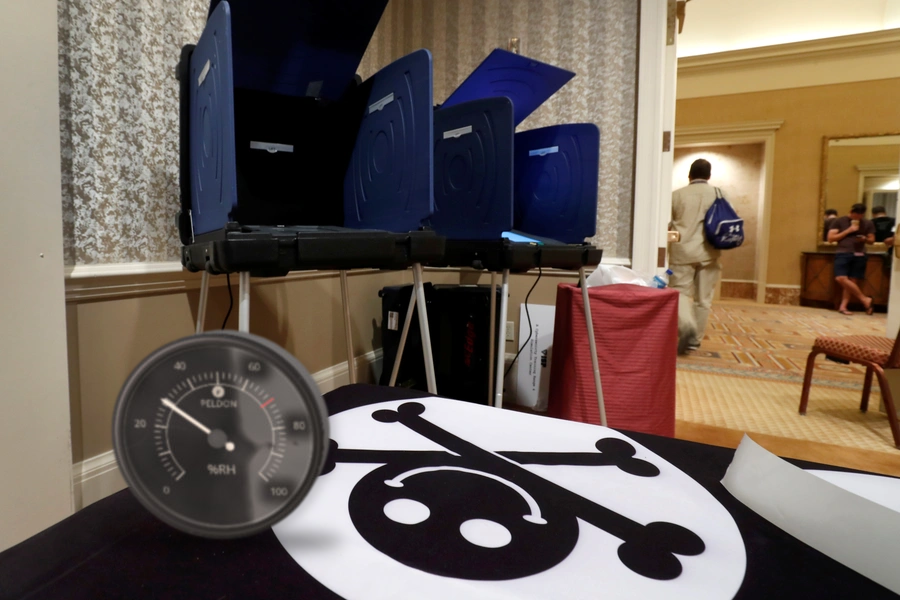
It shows 30; %
